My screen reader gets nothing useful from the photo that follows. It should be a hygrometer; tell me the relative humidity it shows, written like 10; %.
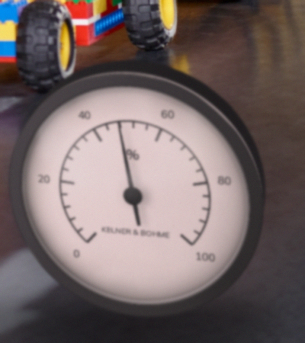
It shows 48; %
